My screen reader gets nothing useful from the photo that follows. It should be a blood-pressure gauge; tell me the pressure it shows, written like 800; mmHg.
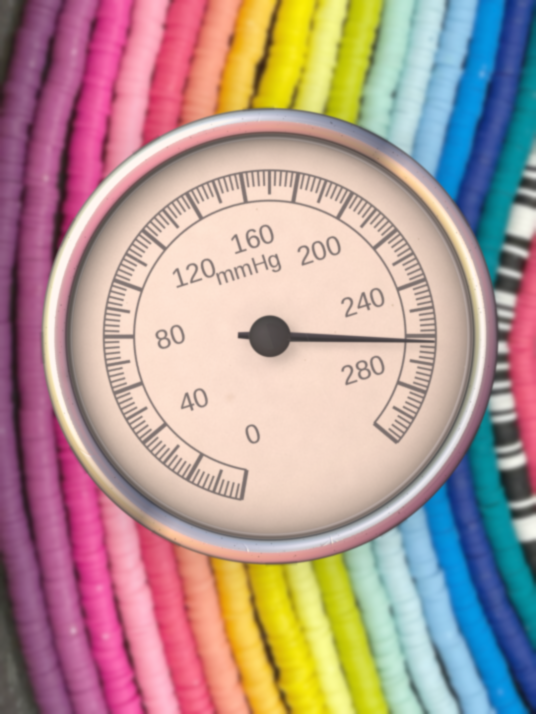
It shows 262; mmHg
